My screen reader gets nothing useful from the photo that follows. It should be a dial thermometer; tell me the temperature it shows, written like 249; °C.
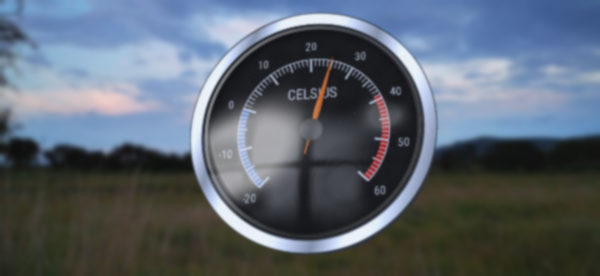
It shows 25; °C
